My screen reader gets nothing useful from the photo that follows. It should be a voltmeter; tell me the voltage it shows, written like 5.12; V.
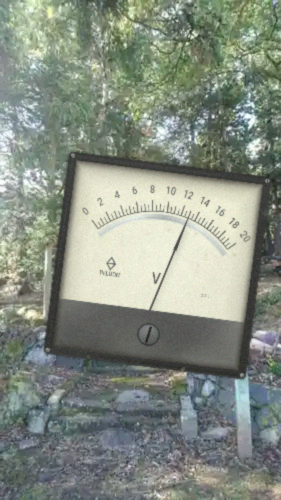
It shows 13; V
